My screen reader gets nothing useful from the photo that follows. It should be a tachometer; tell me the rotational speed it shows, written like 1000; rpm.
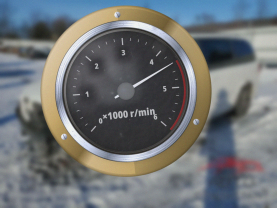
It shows 4400; rpm
